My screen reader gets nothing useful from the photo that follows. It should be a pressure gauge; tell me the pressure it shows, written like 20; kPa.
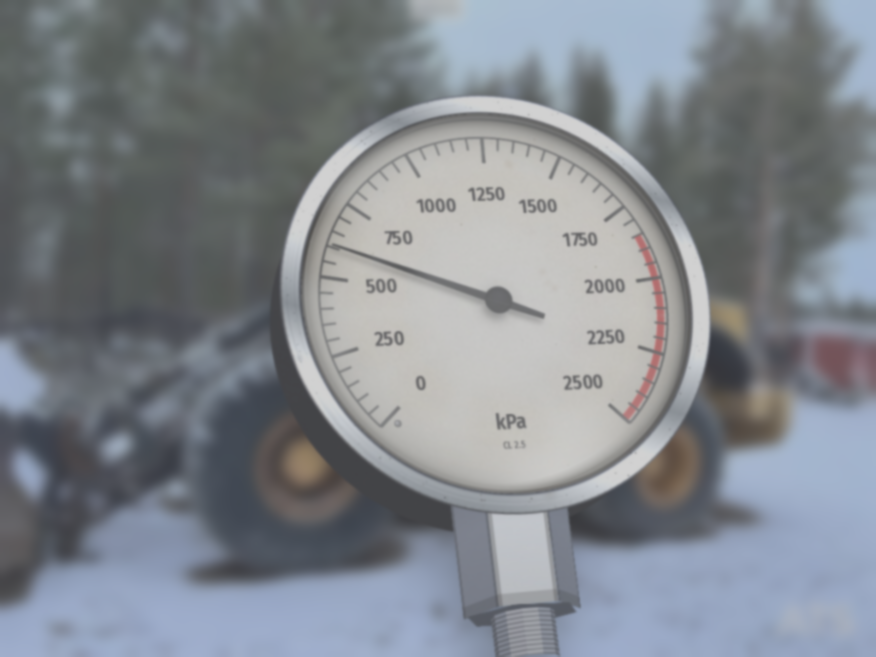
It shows 600; kPa
